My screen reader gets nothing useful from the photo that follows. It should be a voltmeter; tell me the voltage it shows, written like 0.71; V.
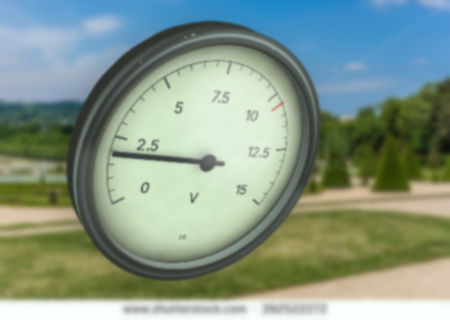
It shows 2; V
